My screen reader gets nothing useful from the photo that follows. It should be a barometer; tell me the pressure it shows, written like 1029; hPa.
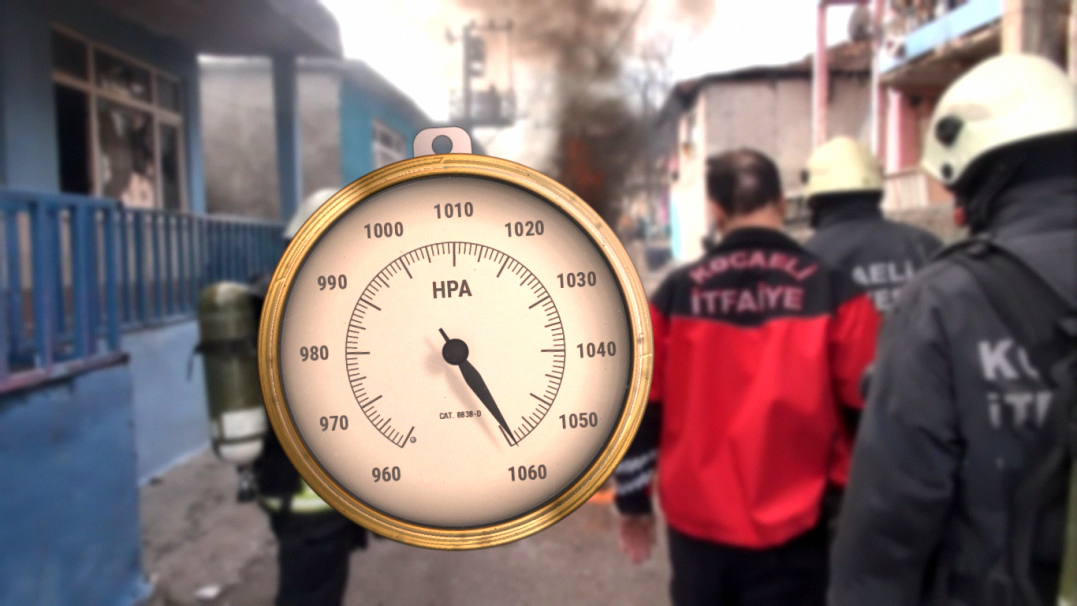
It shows 1059; hPa
